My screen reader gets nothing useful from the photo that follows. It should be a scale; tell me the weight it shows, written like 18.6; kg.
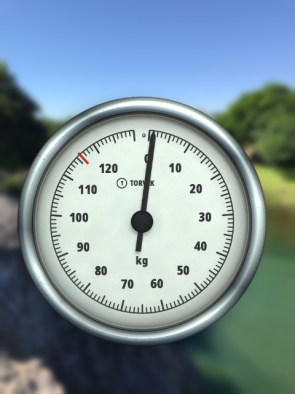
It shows 1; kg
